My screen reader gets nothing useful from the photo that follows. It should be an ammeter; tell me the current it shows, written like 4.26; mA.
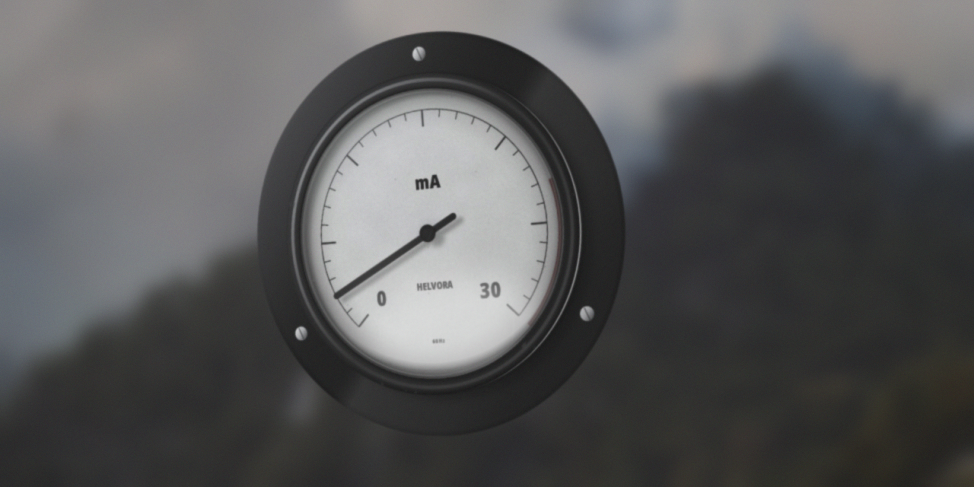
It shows 2; mA
